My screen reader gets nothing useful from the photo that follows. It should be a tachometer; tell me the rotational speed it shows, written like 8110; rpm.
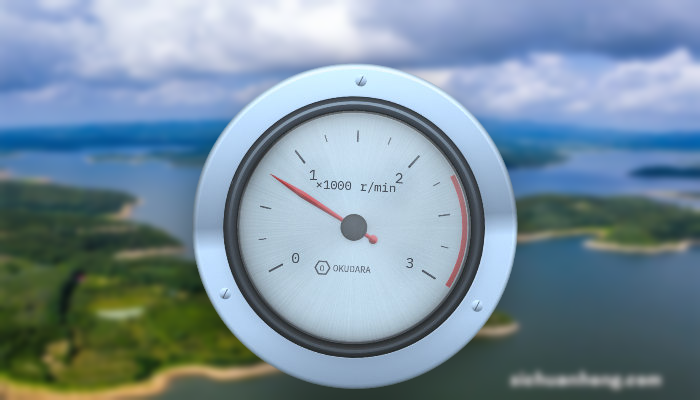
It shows 750; rpm
